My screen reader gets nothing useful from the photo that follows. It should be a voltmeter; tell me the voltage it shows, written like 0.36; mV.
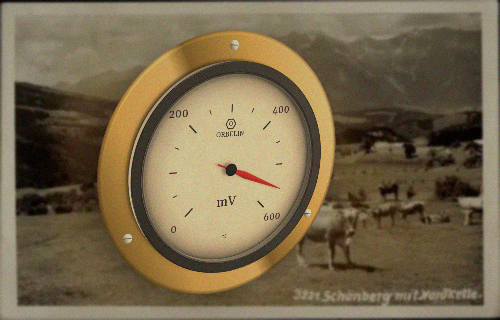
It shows 550; mV
